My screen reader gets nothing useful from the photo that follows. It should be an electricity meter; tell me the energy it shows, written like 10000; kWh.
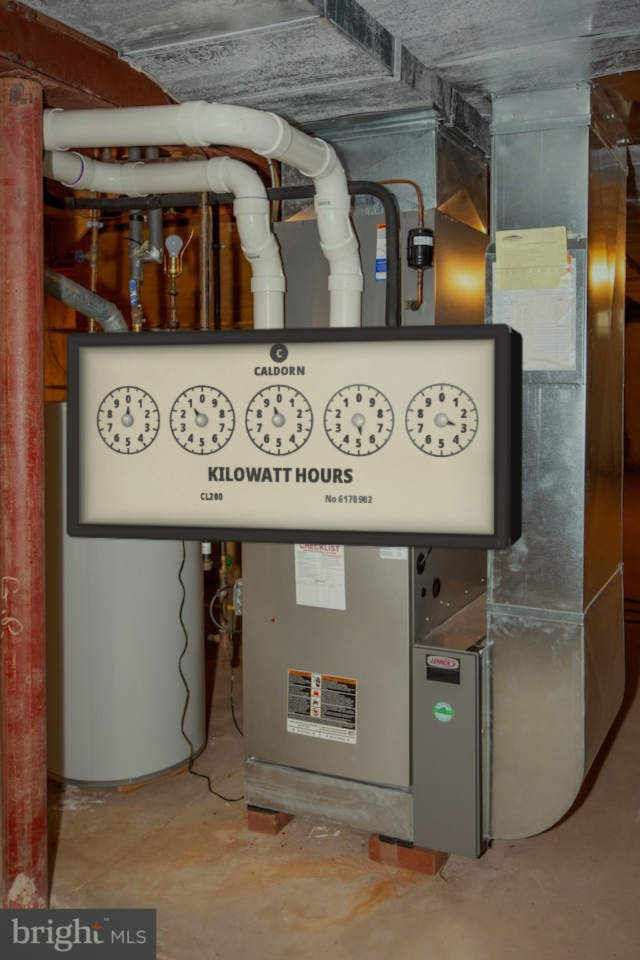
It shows 953; kWh
